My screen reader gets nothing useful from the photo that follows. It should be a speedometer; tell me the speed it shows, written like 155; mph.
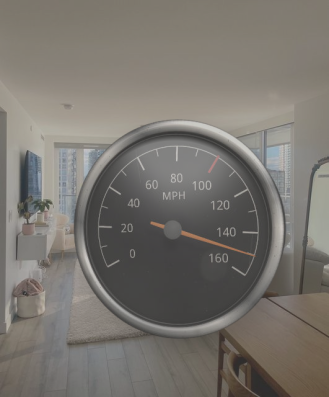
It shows 150; mph
